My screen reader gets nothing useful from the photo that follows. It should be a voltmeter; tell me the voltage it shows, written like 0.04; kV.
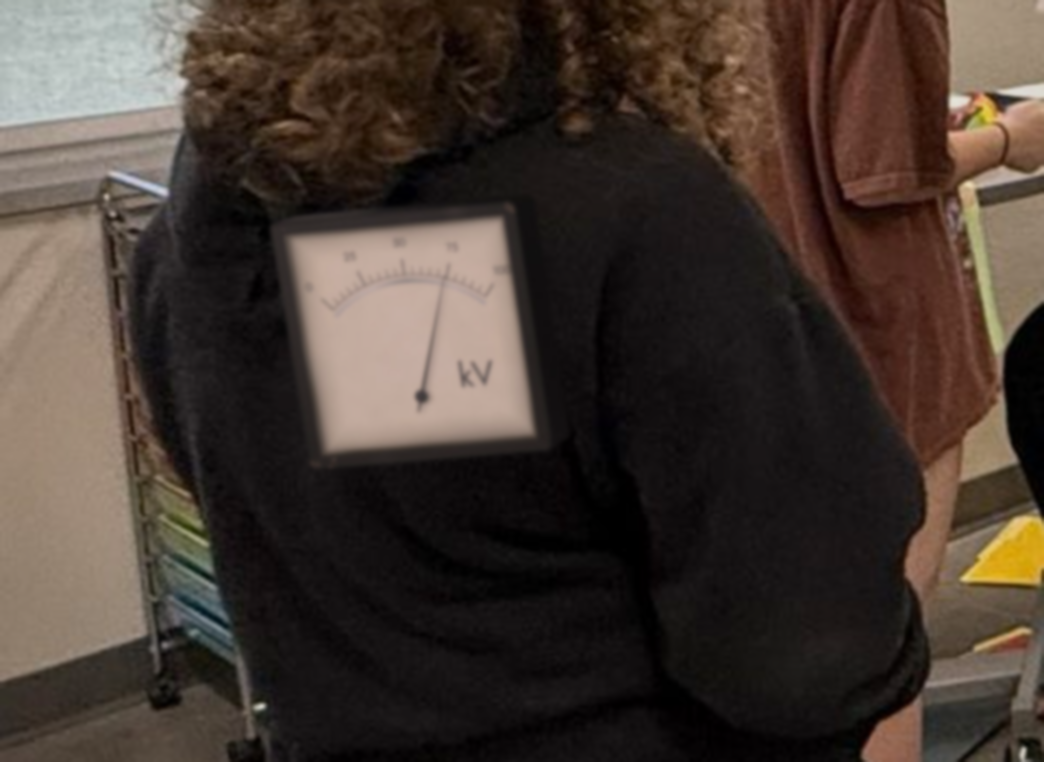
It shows 75; kV
